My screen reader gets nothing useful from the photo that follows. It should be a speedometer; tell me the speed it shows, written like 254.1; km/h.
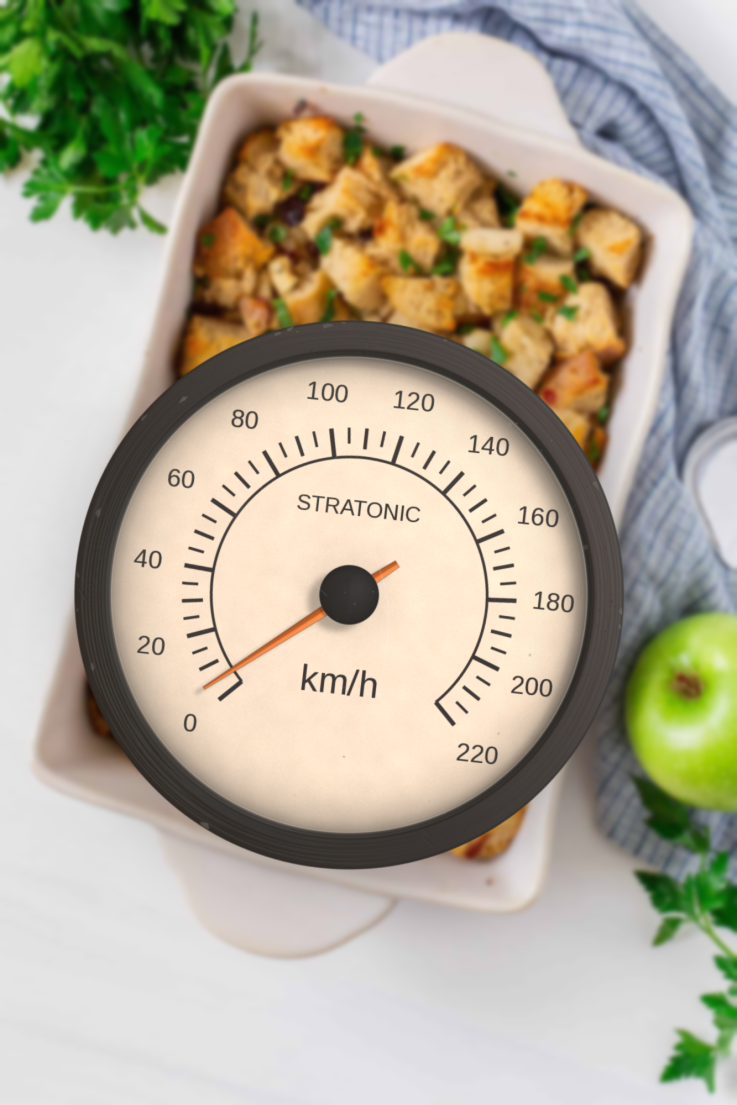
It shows 5; km/h
